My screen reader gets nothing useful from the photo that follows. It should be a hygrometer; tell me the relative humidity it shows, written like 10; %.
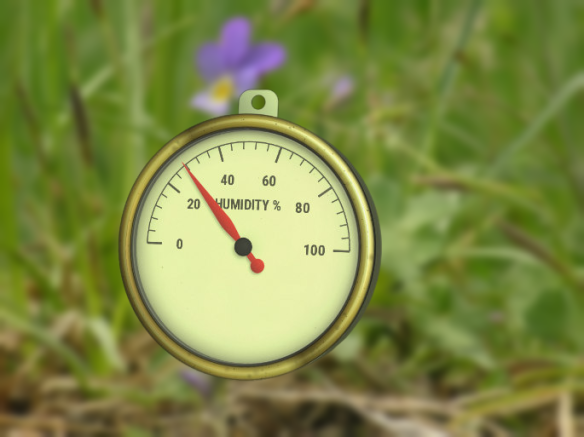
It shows 28; %
